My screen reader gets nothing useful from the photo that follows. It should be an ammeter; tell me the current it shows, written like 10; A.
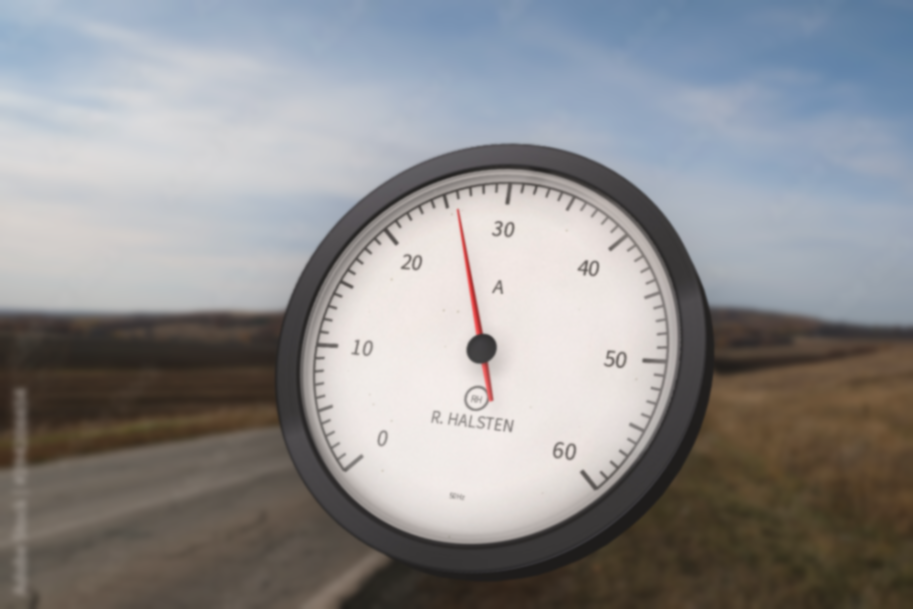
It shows 26; A
